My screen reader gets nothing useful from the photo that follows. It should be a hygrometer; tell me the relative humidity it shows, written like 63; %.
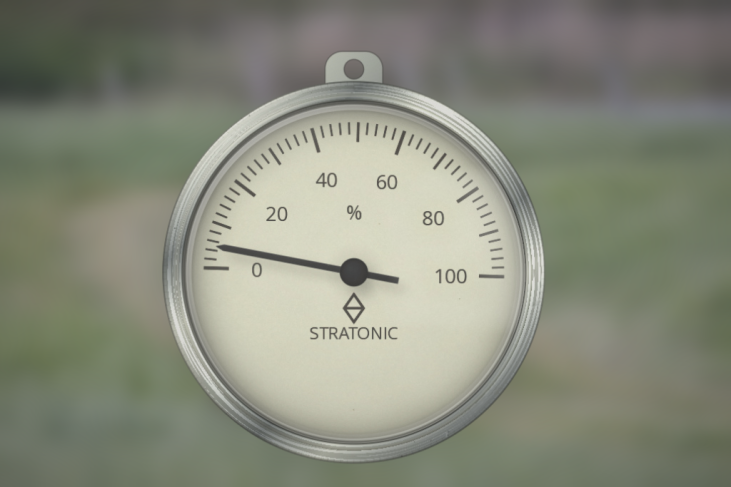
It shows 5; %
